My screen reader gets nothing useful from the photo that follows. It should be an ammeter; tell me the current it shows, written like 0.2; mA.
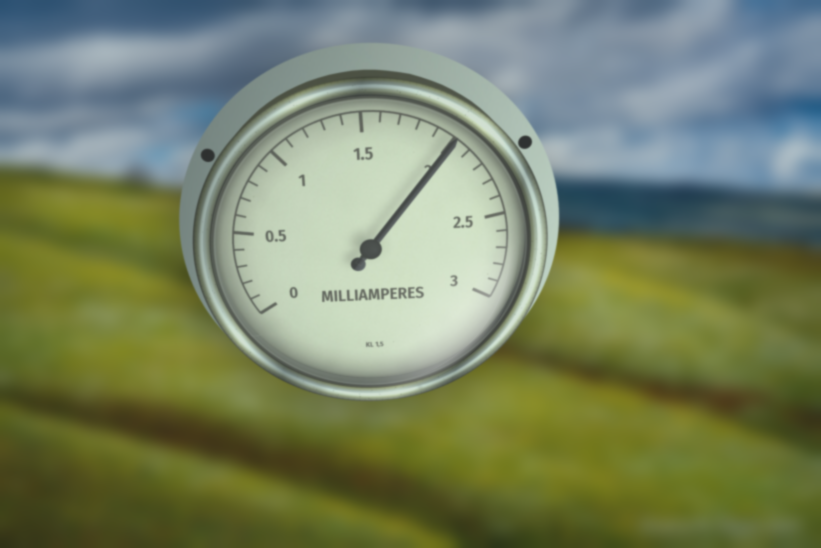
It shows 2; mA
